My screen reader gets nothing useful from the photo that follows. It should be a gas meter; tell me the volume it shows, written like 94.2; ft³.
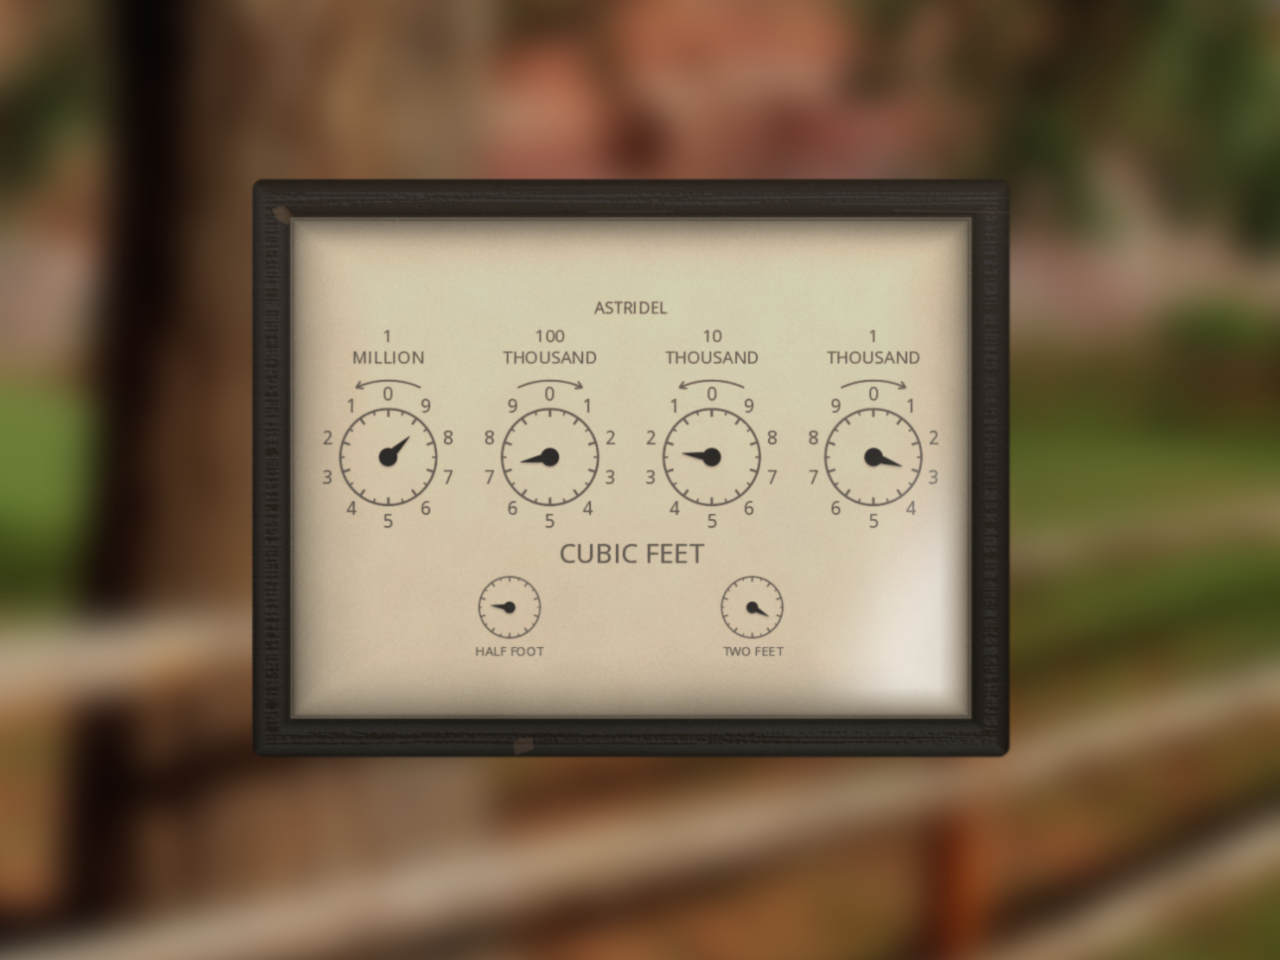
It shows 872300; ft³
